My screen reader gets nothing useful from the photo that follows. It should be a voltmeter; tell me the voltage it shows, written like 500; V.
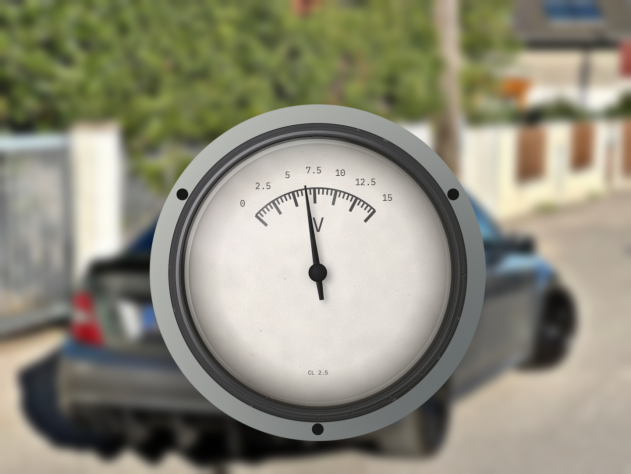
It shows 6.5; V
